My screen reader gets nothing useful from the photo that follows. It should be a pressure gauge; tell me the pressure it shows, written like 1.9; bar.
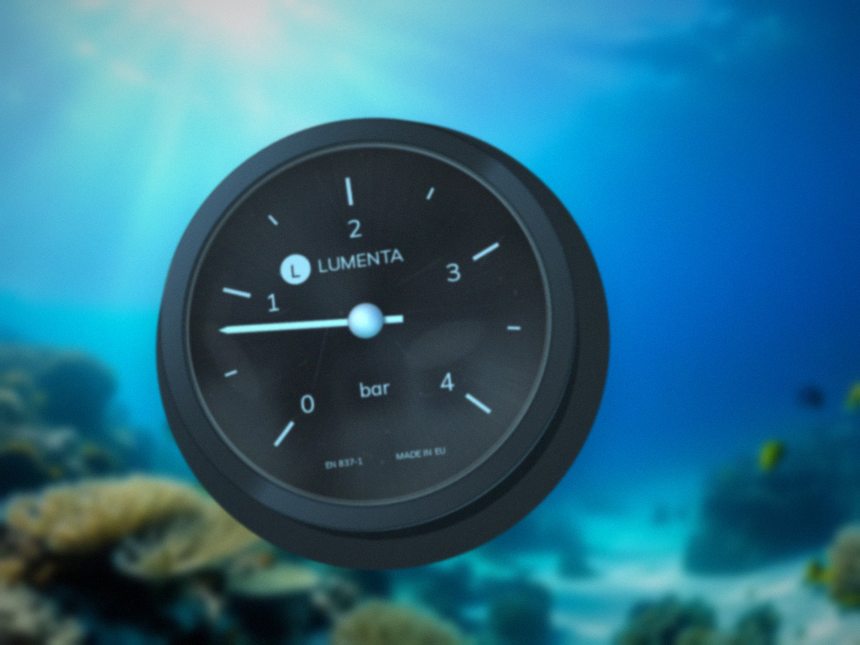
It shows 0.75; bar
